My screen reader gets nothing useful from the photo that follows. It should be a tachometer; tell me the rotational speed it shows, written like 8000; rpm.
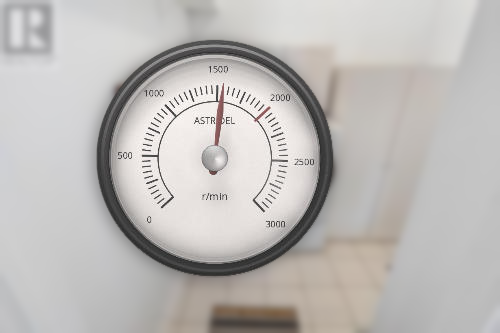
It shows 1550; rpm
